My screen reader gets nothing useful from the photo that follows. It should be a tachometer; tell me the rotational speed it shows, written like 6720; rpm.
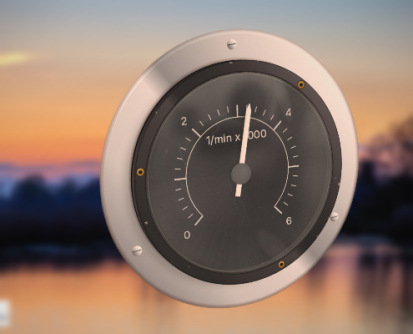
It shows 3200; rpm
